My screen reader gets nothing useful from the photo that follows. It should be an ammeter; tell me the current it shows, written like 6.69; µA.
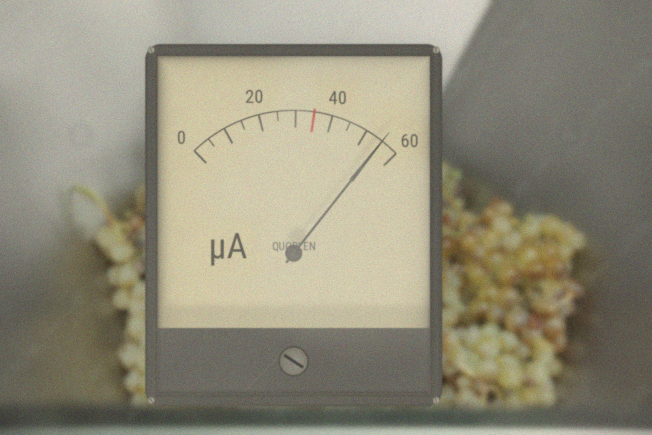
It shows 55; µA
